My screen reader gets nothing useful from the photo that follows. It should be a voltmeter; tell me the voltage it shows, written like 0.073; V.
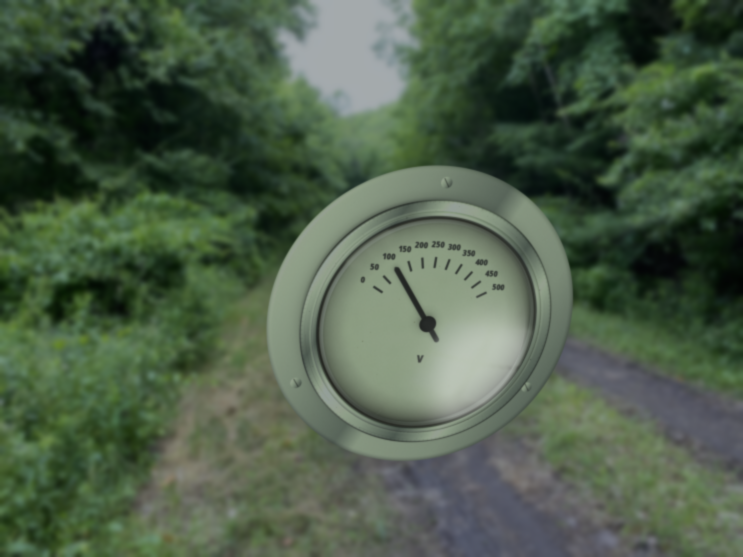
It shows 100; V
